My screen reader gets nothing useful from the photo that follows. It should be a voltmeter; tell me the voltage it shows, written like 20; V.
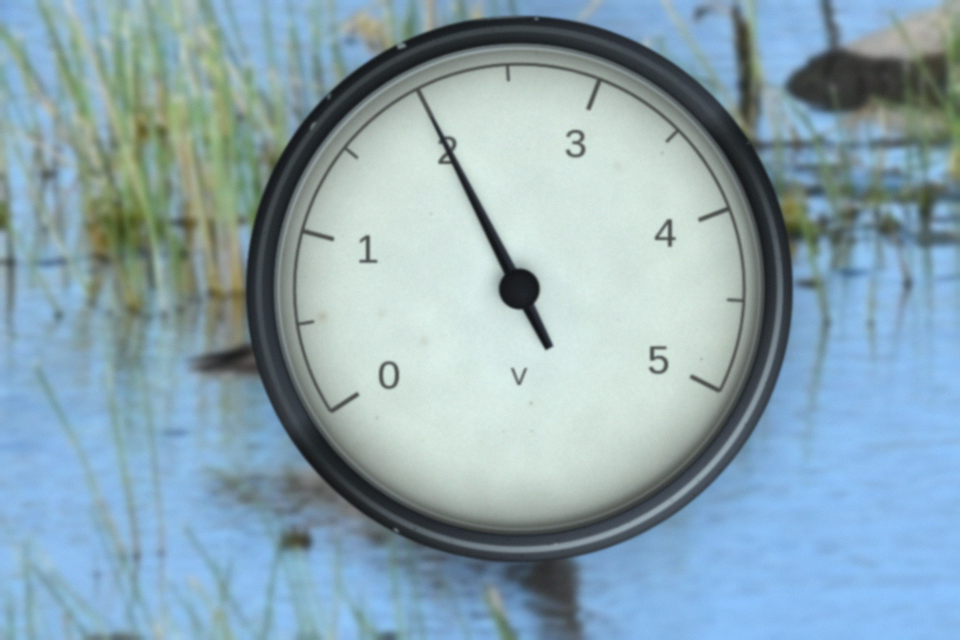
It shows 2; V
